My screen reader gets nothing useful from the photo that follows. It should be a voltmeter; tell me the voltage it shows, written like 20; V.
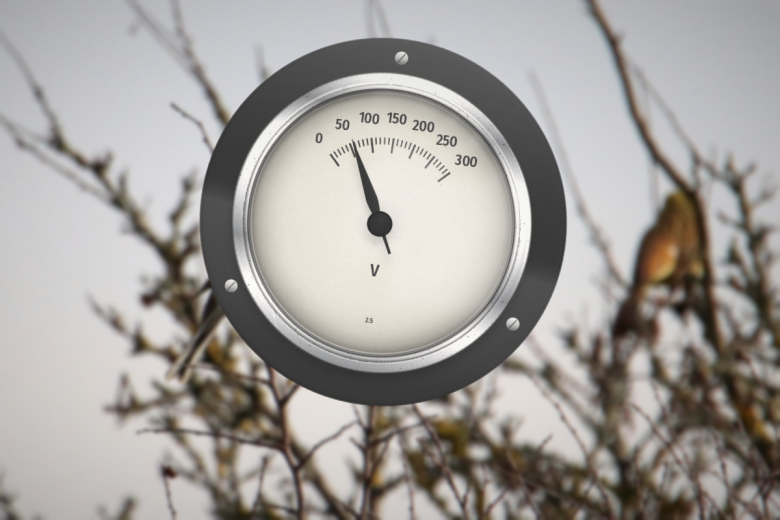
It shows 60; V
